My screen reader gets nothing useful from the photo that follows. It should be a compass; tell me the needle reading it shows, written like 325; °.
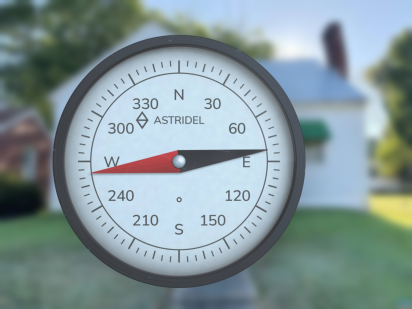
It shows 262.5; °
